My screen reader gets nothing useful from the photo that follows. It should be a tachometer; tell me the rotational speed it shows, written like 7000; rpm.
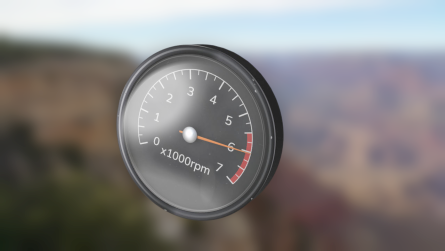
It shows 6000; rpm
